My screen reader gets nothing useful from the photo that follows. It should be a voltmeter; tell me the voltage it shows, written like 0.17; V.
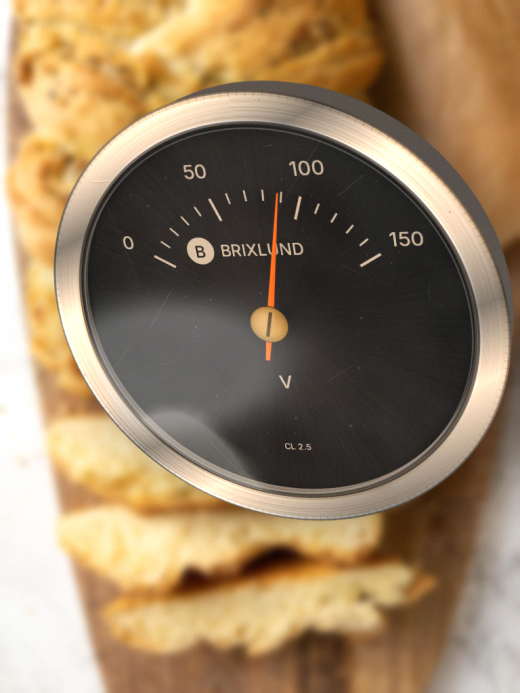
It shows 90; V
